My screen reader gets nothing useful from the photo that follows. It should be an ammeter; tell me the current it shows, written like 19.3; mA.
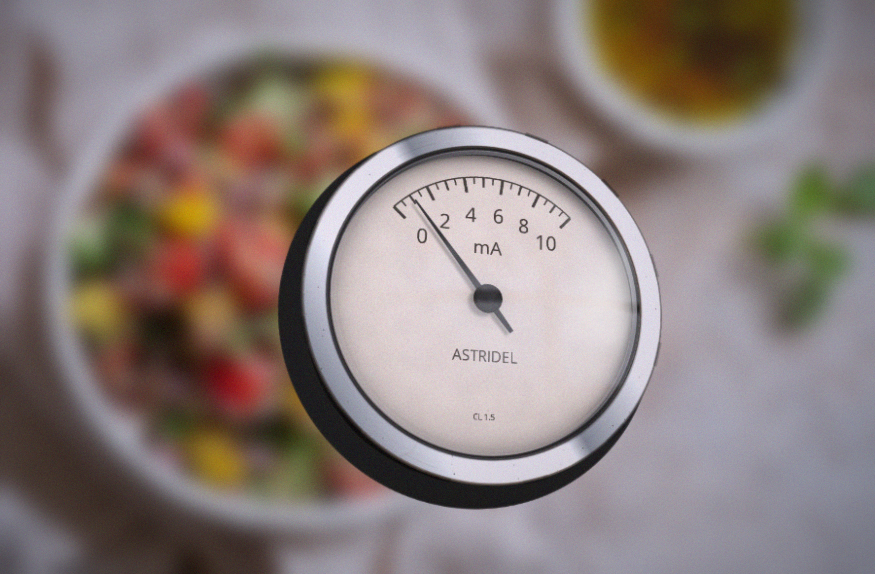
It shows 1; mA
